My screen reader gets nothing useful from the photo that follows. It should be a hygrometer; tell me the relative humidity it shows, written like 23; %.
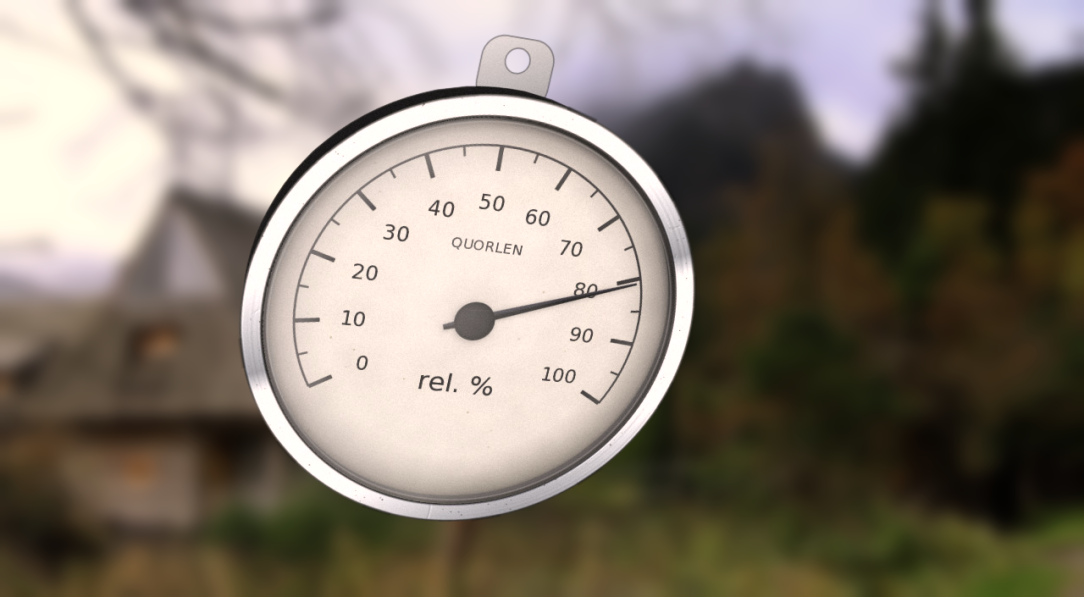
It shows 80; %
